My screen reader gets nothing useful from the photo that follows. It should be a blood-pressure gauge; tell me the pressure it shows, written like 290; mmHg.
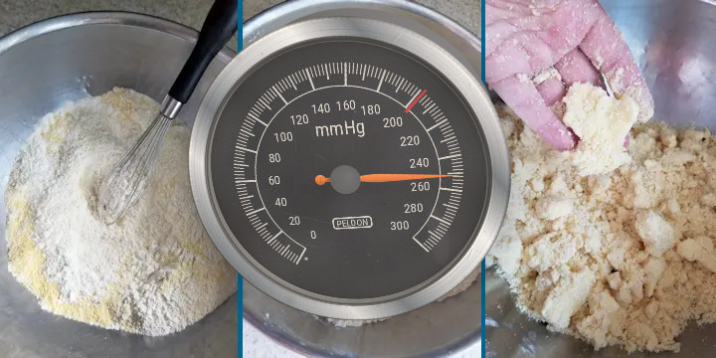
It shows 250; mmHg
